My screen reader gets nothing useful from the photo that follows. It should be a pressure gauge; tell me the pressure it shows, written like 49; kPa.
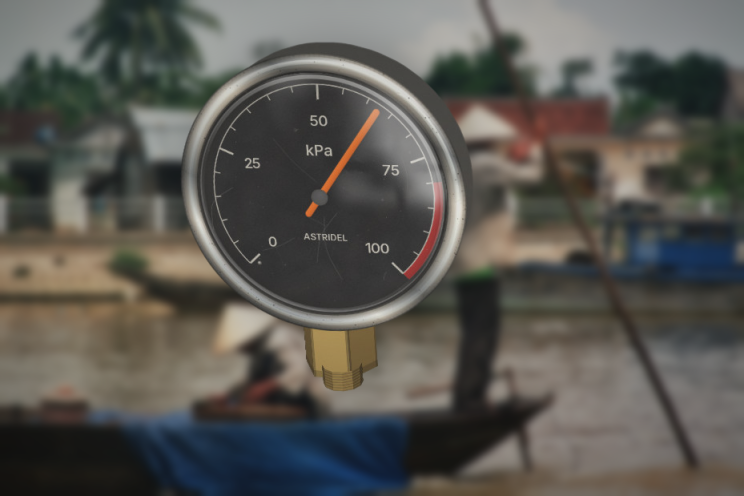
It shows 62.5; kPa
